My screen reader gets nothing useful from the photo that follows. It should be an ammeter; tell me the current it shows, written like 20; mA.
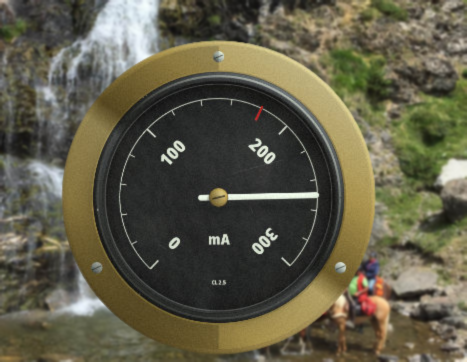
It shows 250; mA
